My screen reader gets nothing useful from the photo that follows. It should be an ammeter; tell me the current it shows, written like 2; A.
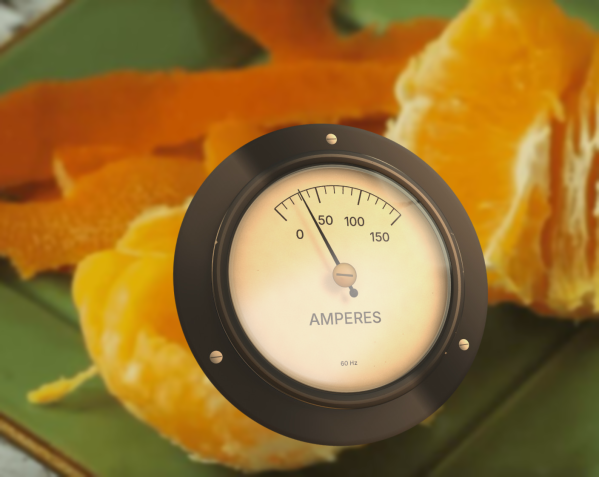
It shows 30; A
